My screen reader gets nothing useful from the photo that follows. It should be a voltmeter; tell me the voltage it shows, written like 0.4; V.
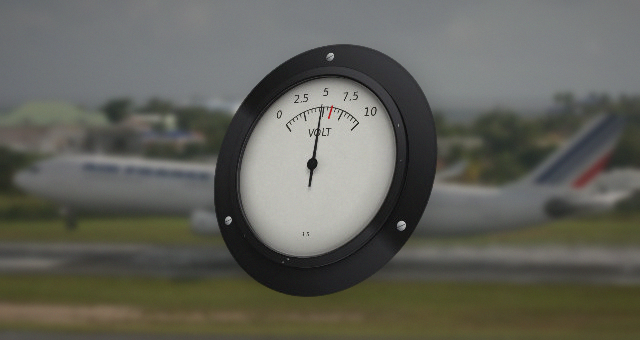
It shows 5; V
